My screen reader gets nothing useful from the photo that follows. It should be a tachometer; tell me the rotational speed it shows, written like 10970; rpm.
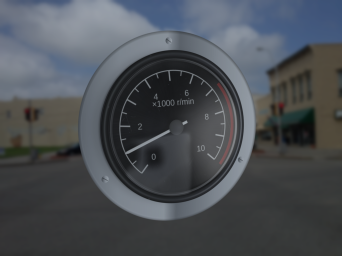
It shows 1000; rpm
